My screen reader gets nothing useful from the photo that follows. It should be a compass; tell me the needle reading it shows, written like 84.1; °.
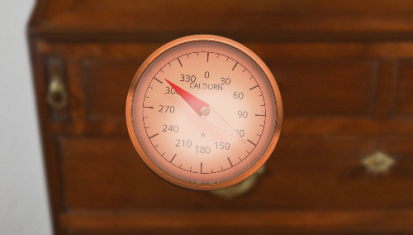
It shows 305; °
